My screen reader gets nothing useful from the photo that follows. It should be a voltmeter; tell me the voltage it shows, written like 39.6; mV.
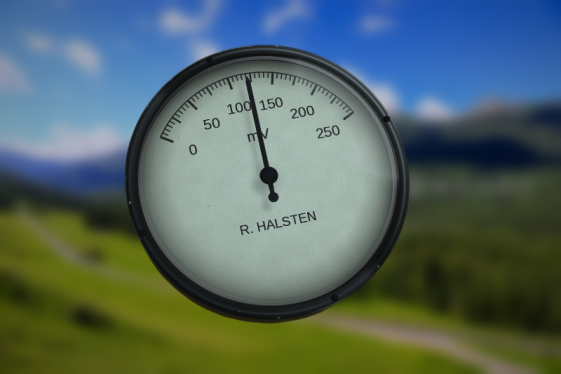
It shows 120; mV
